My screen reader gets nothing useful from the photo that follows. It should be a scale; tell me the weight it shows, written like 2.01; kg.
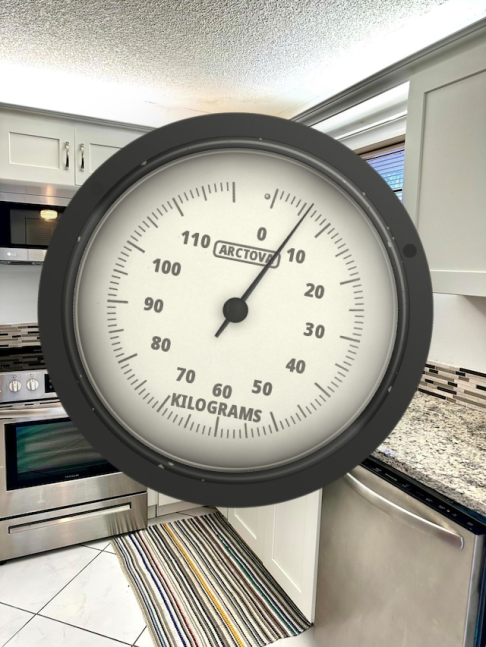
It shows 6; kg
